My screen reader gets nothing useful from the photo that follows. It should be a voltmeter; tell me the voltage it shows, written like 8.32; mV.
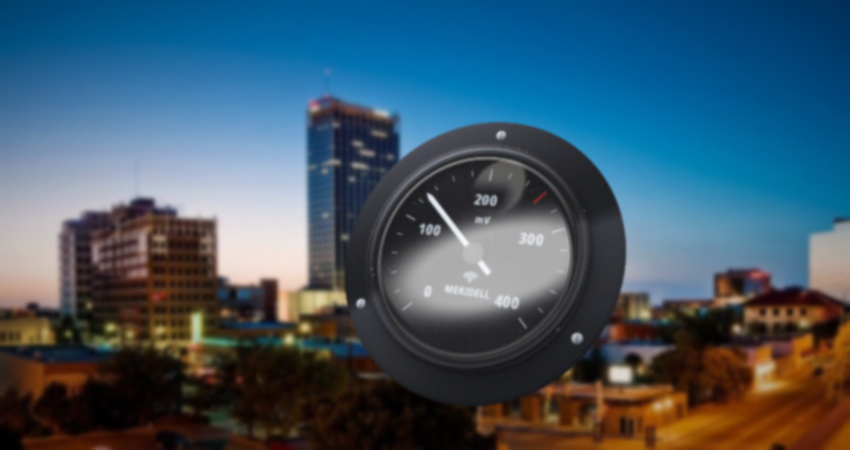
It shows 130; mV
